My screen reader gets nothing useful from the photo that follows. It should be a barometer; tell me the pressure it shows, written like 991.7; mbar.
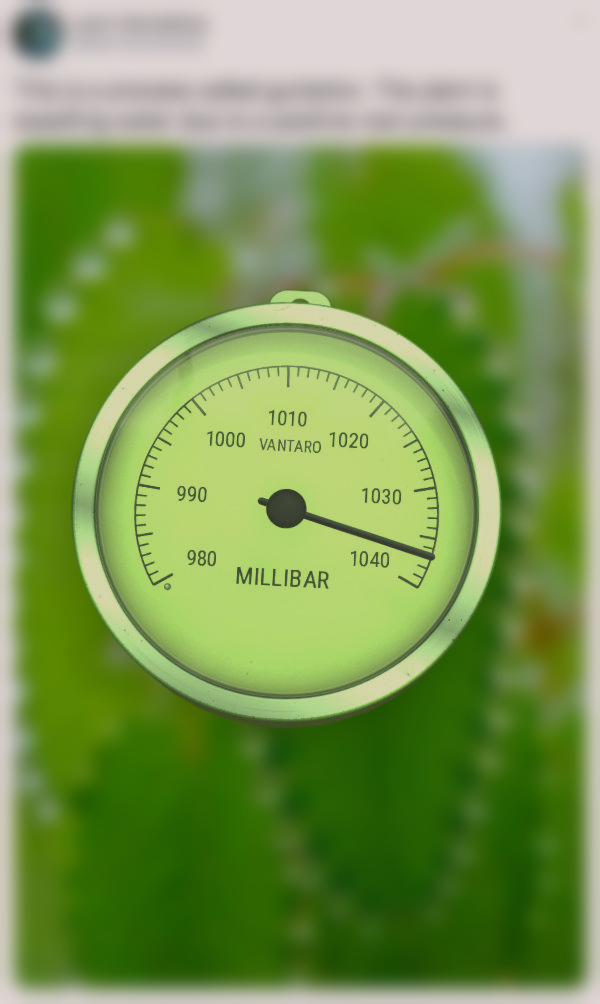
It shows 1037; mbar
